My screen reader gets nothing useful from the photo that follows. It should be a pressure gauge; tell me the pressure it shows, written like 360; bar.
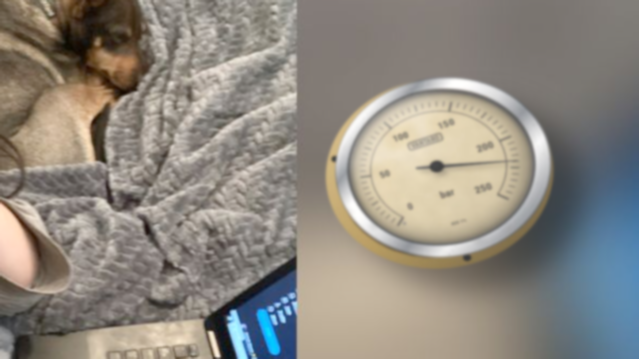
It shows 220; bar
